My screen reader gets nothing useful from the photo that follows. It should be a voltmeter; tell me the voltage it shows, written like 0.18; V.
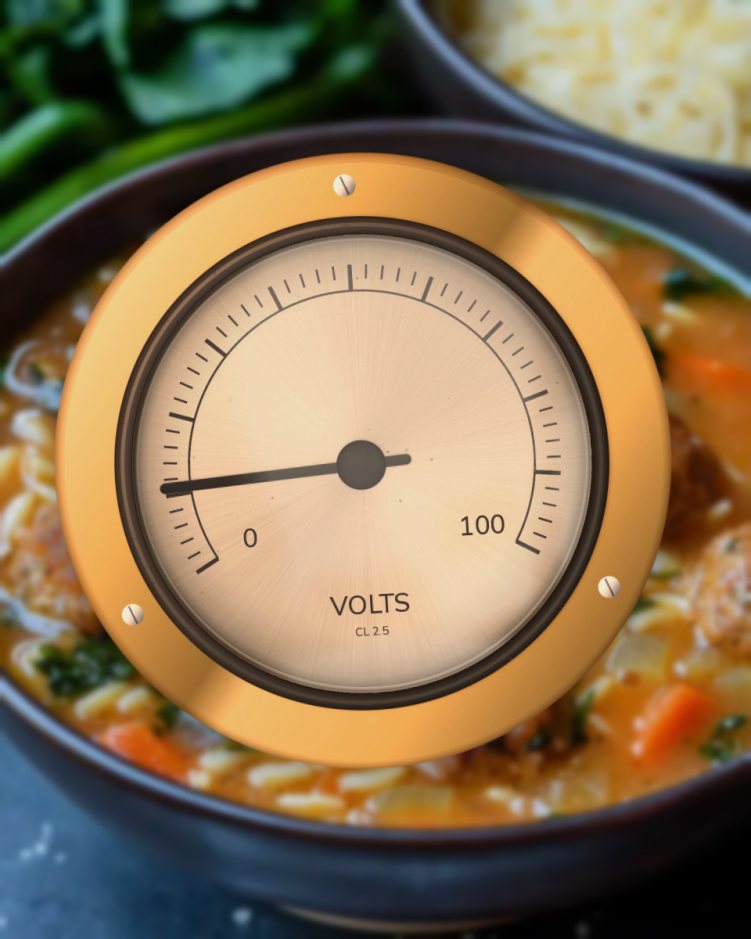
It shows 11; V
